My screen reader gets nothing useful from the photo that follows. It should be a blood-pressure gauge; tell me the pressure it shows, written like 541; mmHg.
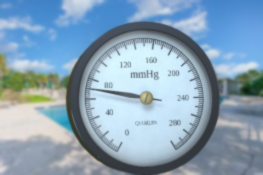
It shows 70; mmHg
